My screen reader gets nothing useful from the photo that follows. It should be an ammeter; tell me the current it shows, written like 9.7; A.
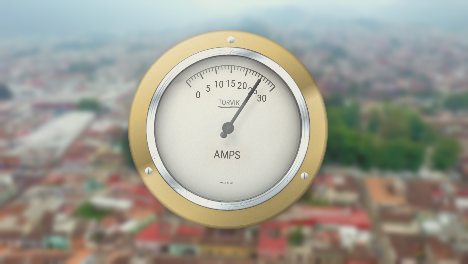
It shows 25; A
